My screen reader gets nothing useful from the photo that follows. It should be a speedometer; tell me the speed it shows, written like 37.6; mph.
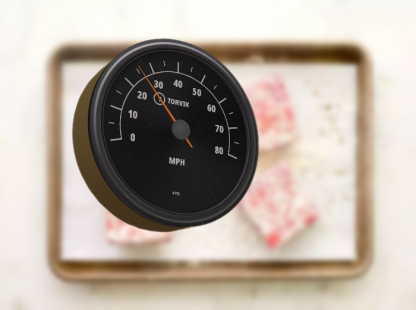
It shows 25; mph
